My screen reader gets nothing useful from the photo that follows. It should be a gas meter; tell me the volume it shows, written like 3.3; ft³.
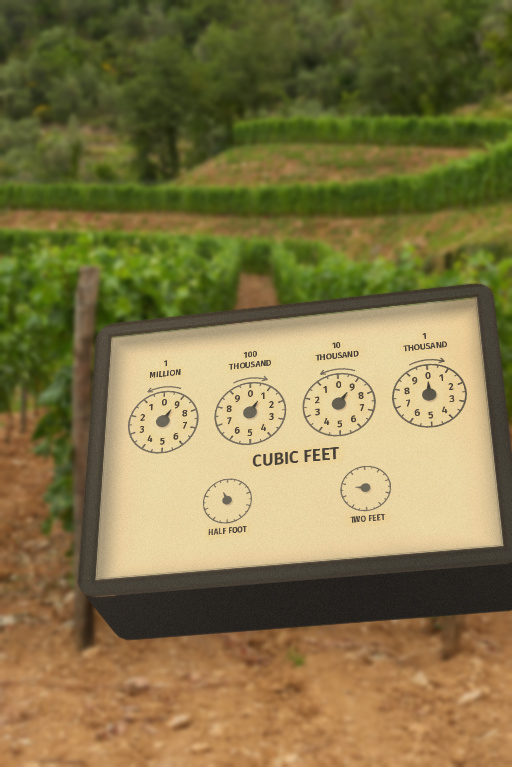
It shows 909000; ft³
